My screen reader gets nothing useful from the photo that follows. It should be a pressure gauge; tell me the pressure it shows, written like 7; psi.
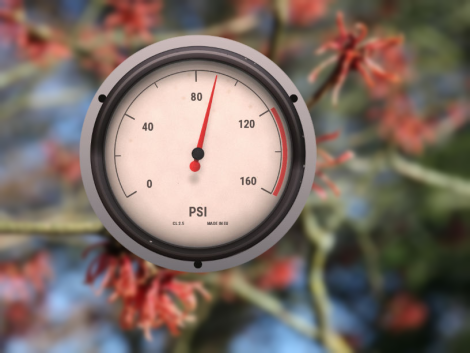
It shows 90; psi
